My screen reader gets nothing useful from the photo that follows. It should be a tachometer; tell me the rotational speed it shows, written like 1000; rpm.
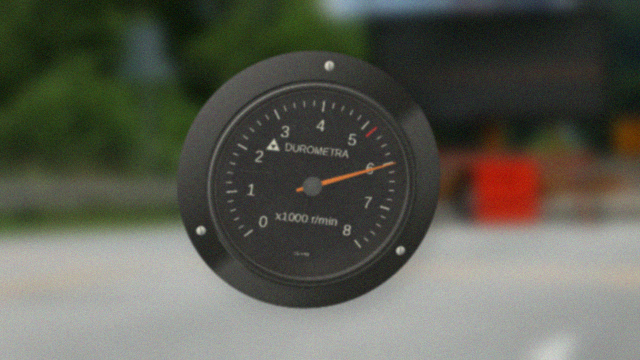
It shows 6000; rpm
